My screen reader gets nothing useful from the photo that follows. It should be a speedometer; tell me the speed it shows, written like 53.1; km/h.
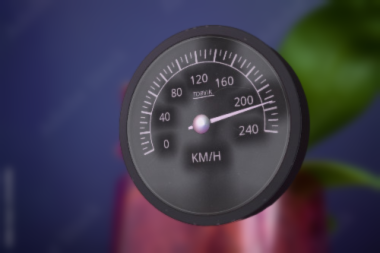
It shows 215; km/h
